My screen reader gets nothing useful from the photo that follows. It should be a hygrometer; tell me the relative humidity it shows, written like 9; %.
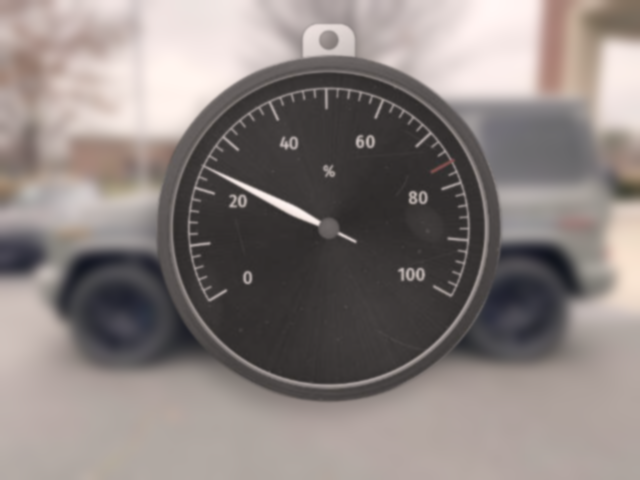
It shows 24; %
